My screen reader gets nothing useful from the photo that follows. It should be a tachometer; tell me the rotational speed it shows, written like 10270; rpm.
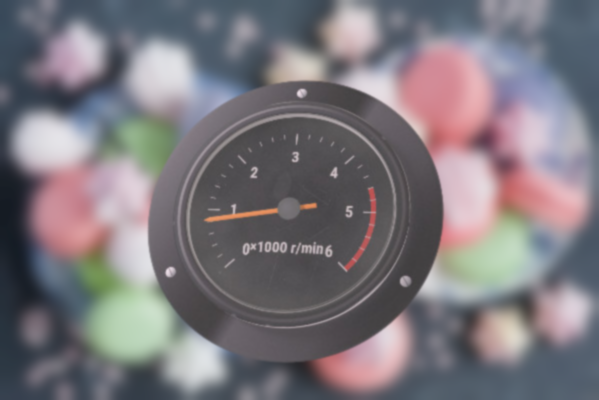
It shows 800; rpm
